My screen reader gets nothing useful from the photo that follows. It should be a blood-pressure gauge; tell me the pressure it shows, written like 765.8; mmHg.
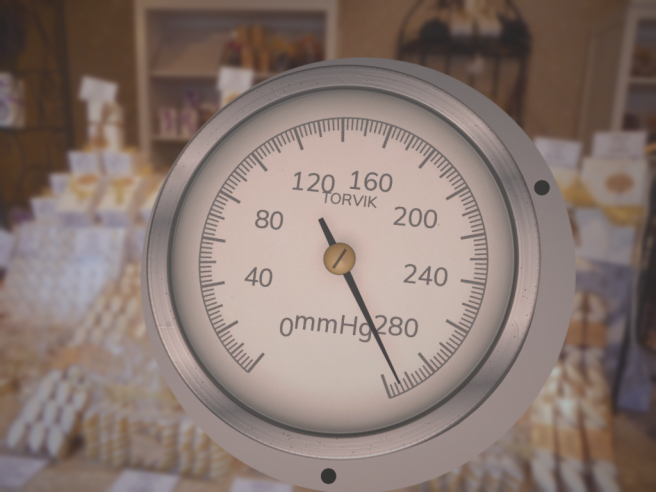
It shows 294; mmHg
